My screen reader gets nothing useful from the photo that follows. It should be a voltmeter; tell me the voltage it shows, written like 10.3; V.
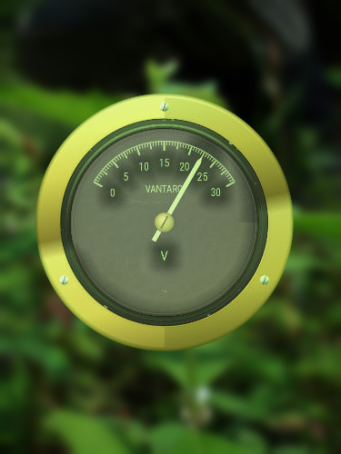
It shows 22.5; V
